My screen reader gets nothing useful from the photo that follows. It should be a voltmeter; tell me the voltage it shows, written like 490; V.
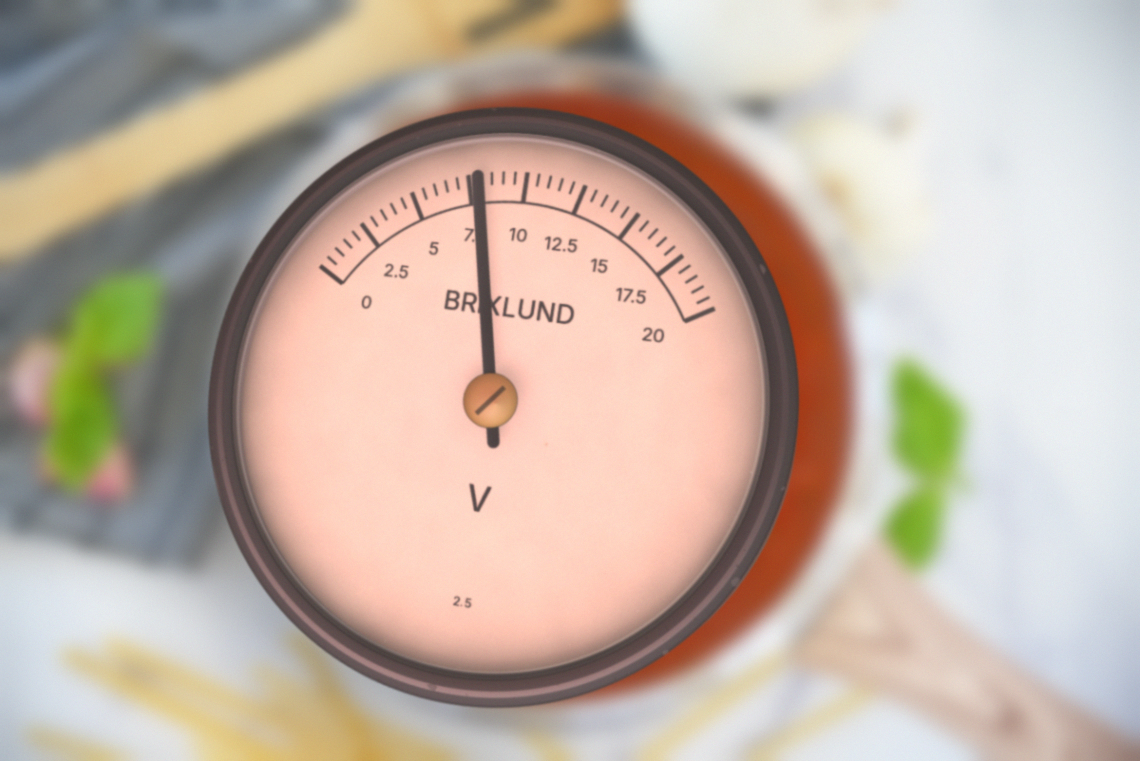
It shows 8; V
